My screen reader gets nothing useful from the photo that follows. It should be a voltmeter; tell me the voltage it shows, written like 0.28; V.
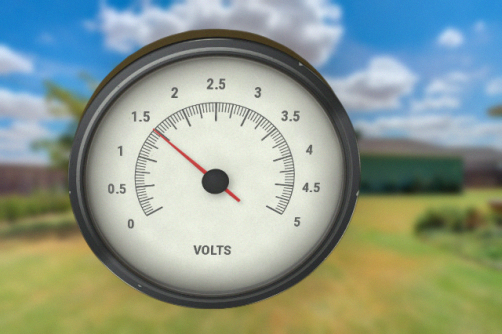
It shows 1.5; V
